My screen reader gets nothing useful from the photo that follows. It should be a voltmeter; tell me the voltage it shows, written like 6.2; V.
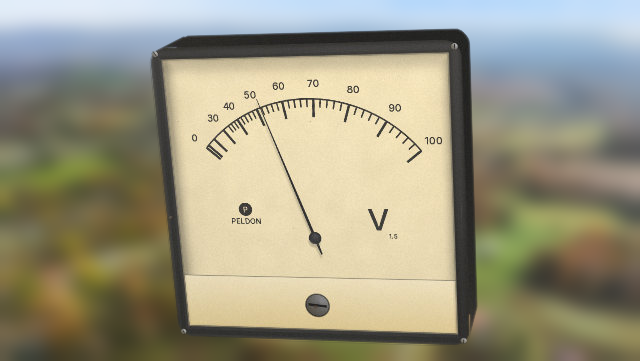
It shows 52; V
